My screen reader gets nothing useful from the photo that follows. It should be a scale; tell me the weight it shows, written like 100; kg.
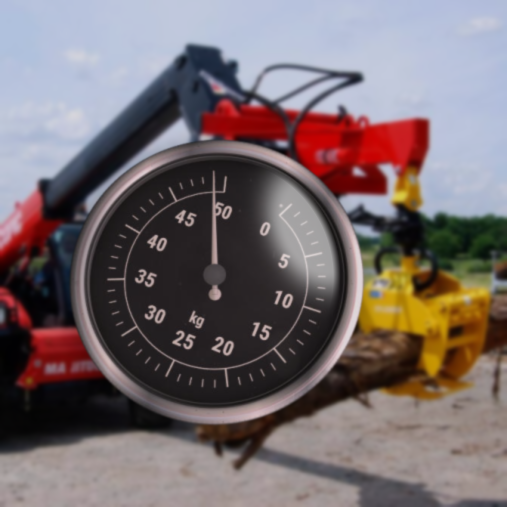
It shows 49; kg
